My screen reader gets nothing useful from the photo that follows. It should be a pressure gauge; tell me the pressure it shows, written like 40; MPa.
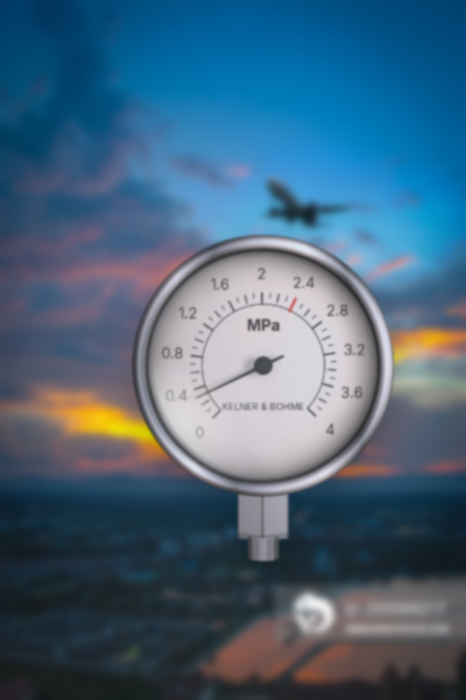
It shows 0.3; MPa
